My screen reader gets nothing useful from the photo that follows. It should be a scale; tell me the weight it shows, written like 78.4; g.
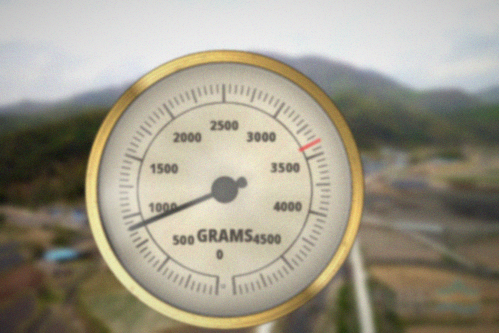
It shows 900; g
